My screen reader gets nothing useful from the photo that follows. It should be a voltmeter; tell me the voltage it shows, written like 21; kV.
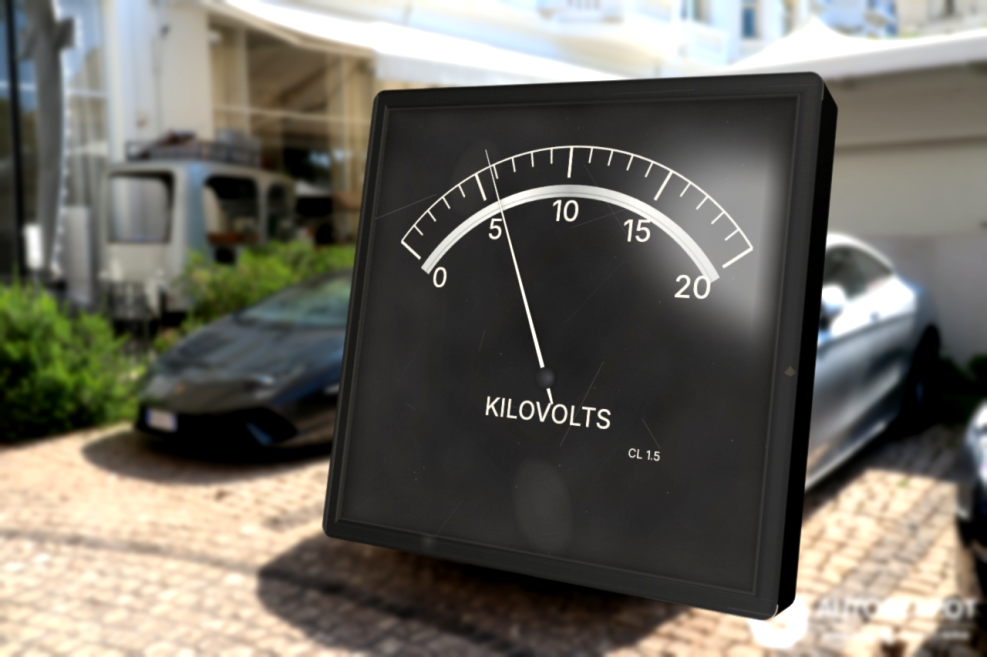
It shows 6; kV
